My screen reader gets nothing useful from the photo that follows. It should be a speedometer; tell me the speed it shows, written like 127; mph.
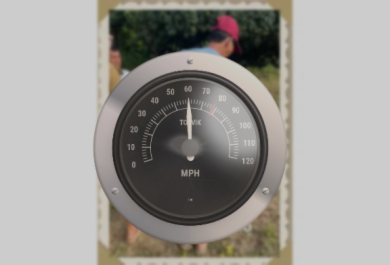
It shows 60; mph
